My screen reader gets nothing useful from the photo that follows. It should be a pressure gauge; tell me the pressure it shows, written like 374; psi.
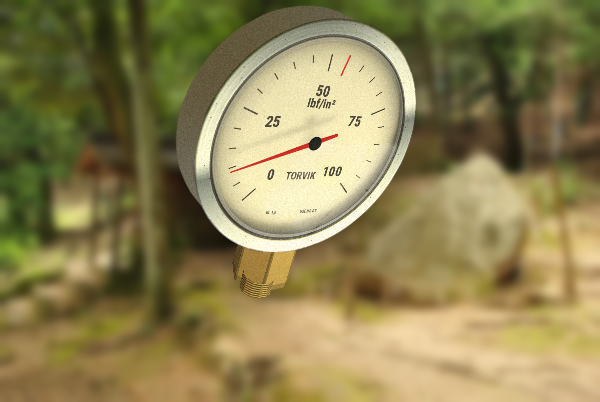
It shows 10; psi
